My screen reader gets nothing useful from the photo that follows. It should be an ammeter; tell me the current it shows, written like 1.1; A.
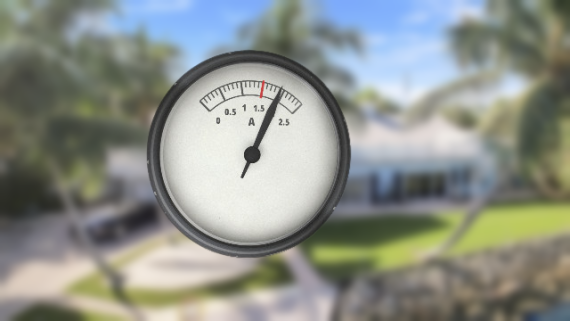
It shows 1.9; A
